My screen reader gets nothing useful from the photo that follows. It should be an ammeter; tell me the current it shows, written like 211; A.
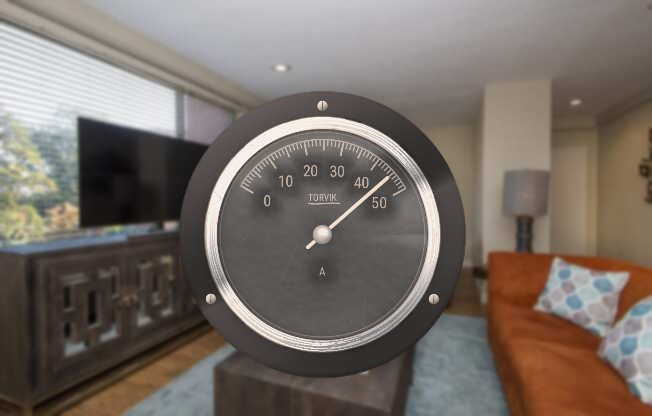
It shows 45; A
